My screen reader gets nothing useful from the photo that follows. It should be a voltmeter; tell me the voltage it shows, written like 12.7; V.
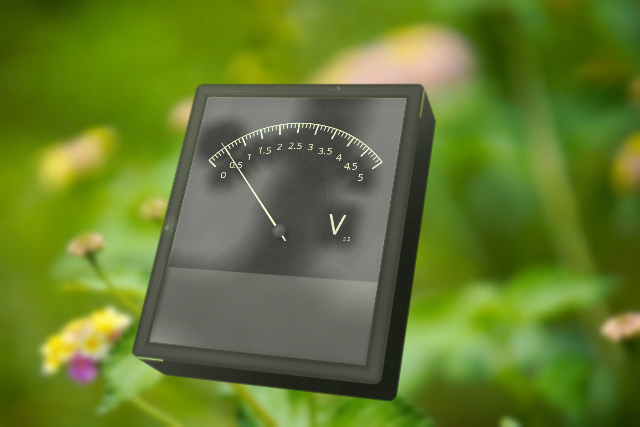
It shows 0.5; V
